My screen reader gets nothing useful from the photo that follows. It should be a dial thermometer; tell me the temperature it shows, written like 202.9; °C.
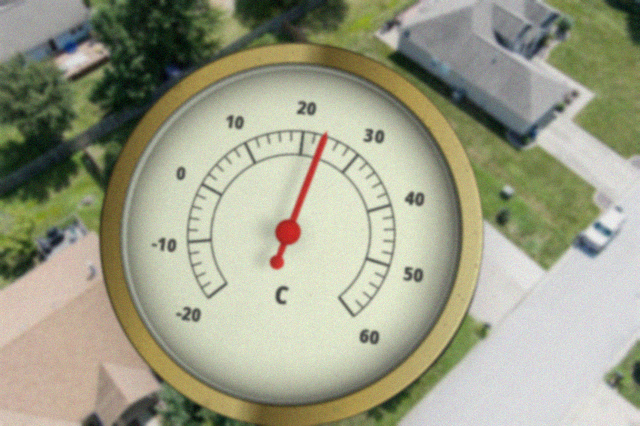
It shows 24; °C
